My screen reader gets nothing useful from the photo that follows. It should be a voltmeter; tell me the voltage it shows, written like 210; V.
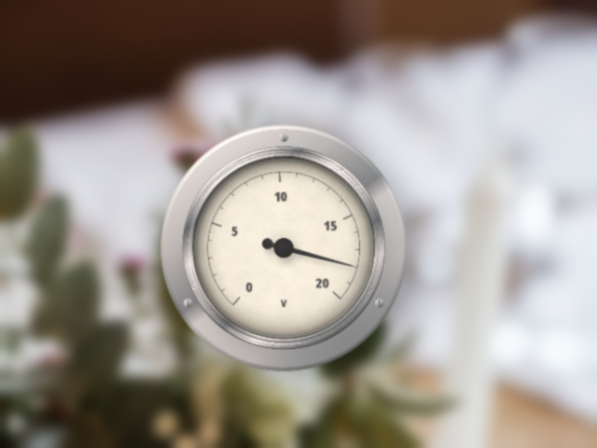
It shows 18; V
